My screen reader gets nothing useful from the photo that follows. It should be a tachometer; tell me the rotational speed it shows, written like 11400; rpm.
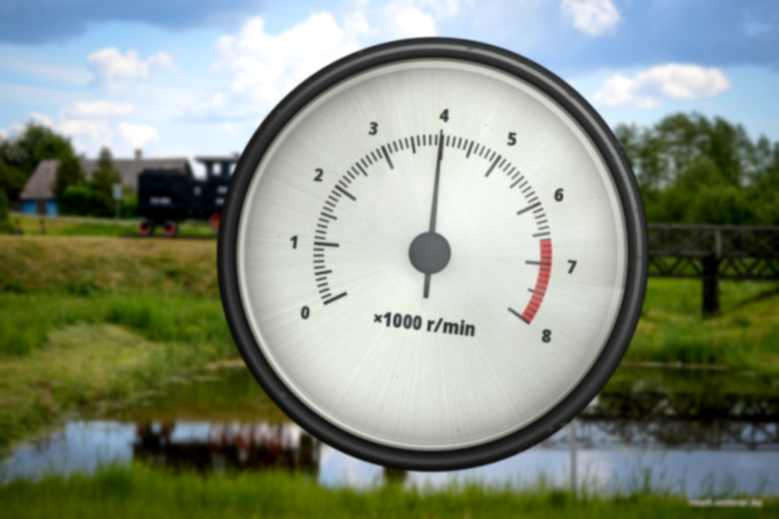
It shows 4000; rpm
